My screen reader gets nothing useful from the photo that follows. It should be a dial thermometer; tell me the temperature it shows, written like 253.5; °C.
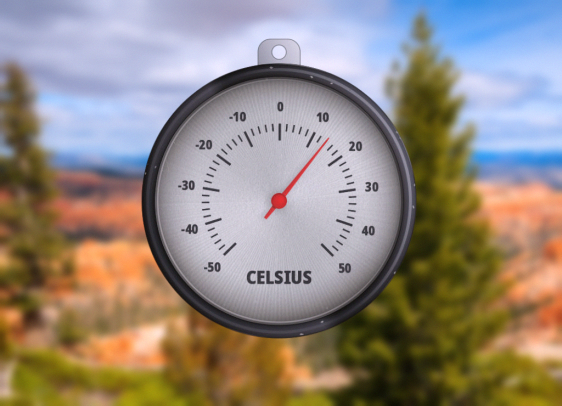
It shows 14; °C
